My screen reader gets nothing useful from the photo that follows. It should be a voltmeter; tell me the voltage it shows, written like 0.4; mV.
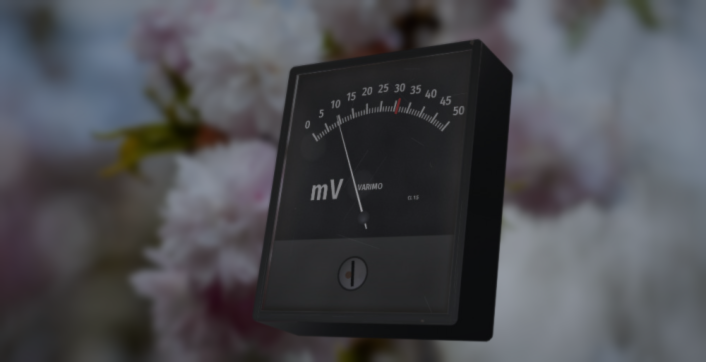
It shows 10; mV
